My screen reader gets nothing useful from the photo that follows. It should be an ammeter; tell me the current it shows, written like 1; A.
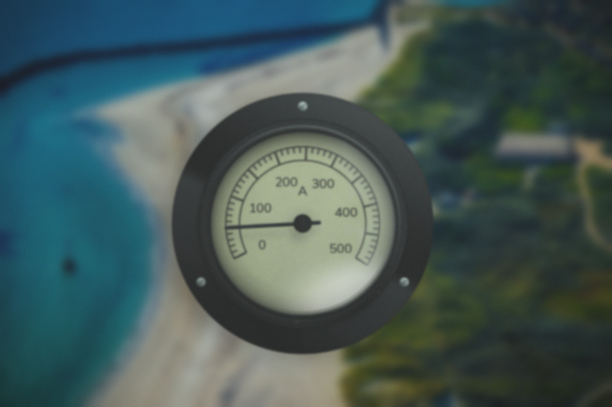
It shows 50; A
